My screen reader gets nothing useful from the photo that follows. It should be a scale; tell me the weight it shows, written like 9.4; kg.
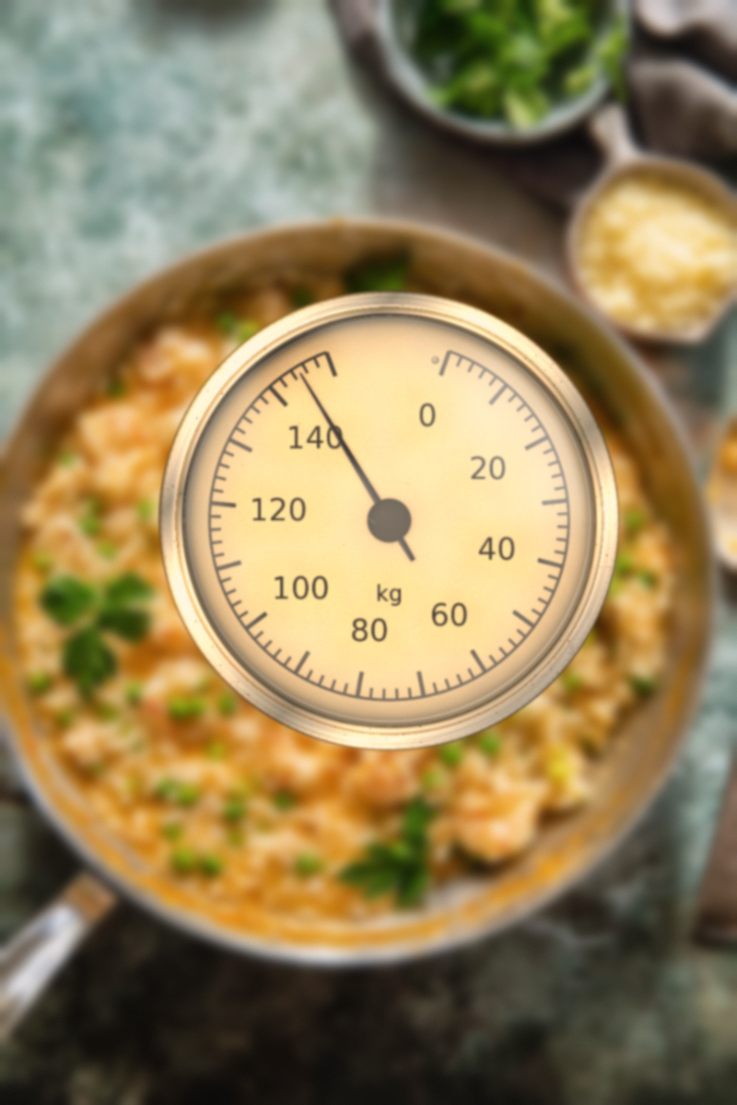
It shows 145; kg
